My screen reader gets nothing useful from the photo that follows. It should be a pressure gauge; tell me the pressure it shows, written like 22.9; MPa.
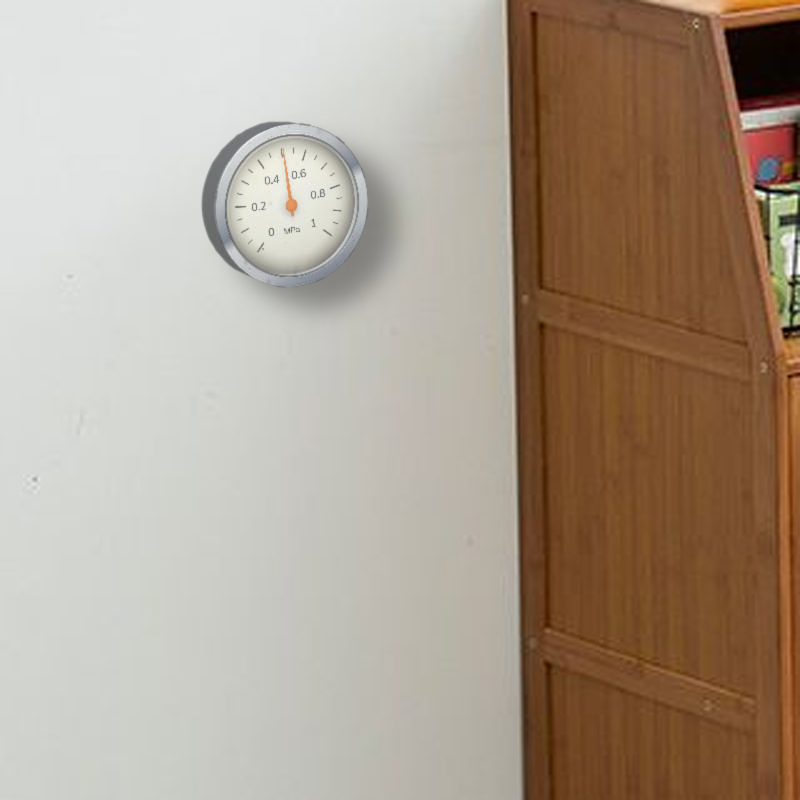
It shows 0.5; MPa
